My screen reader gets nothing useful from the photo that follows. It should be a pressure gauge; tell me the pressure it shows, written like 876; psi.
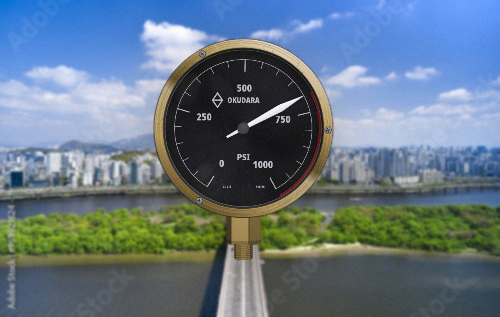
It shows 700; psi
